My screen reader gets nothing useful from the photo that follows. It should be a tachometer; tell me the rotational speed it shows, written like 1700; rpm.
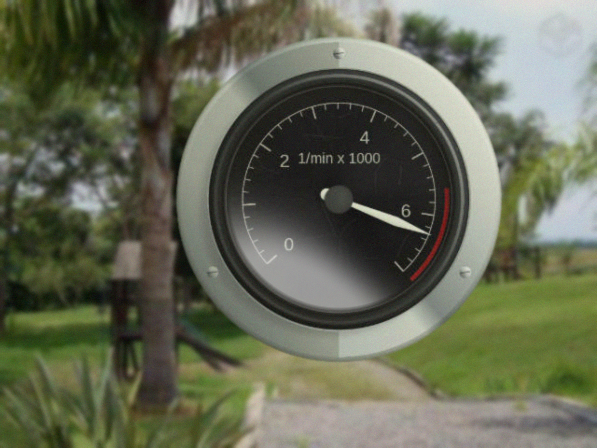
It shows 6300; rpm
